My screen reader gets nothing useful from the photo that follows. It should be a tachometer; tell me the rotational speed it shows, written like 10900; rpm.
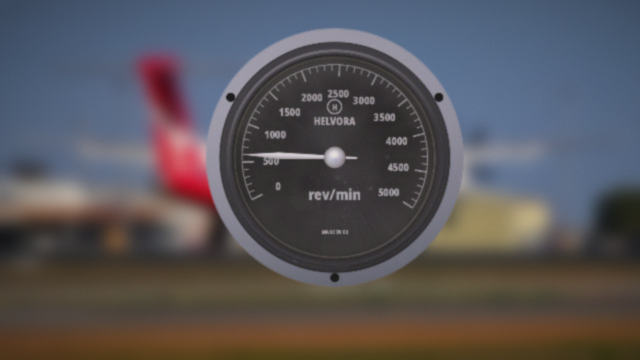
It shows 600; rpm
